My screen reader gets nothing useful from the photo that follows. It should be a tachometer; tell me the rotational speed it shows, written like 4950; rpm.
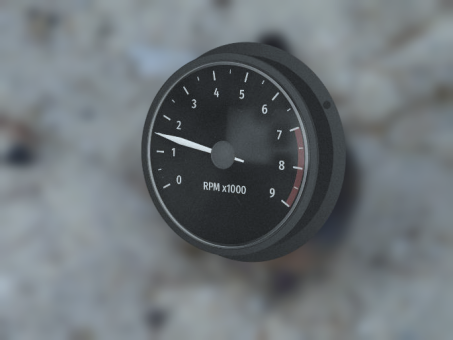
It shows 1500; rpm
